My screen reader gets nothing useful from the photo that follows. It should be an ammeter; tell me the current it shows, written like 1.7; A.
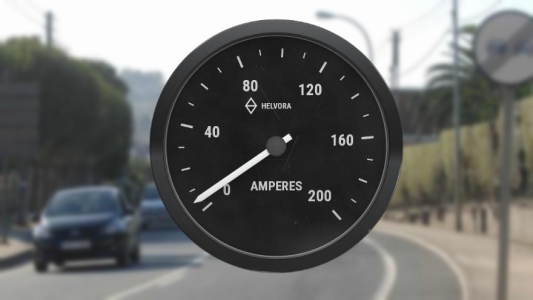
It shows 5; A
